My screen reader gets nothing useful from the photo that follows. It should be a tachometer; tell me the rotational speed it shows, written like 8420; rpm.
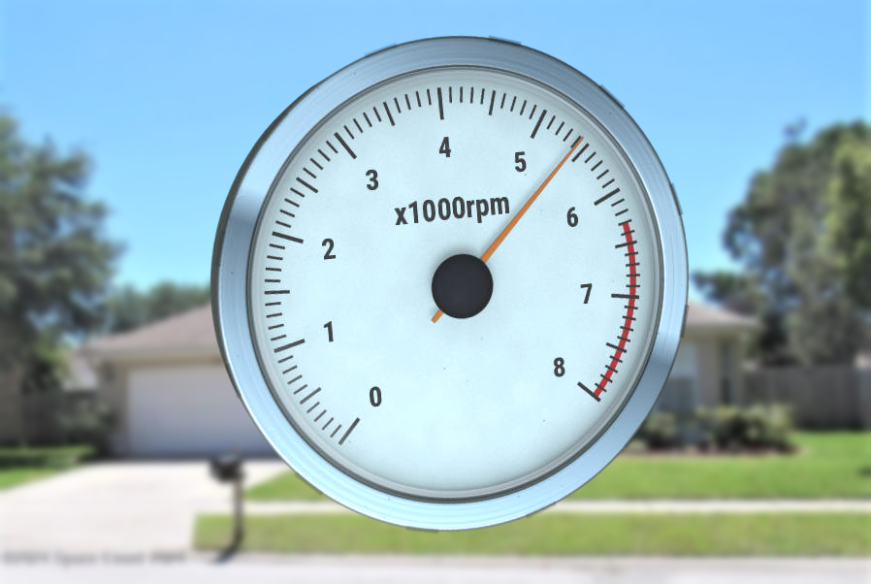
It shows 5400; rpm
